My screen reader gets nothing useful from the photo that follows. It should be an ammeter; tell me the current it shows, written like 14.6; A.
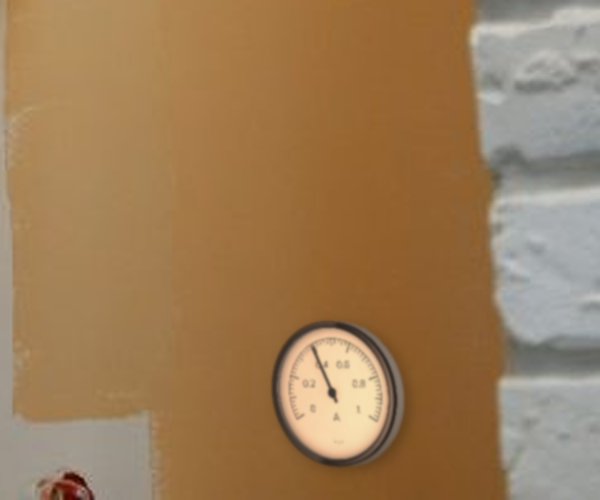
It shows 0.4; A
